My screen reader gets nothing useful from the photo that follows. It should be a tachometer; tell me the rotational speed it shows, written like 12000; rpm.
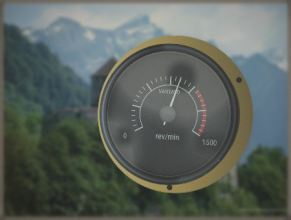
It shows 850; rpm
